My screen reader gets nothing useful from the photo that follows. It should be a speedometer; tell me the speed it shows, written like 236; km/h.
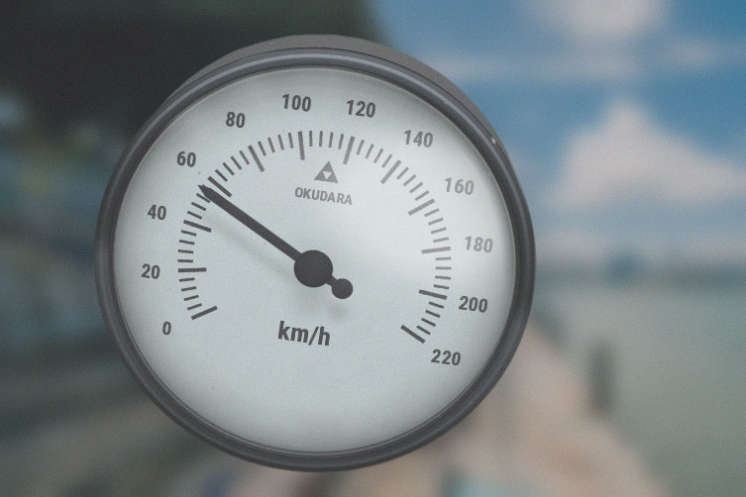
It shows 56; km/h
